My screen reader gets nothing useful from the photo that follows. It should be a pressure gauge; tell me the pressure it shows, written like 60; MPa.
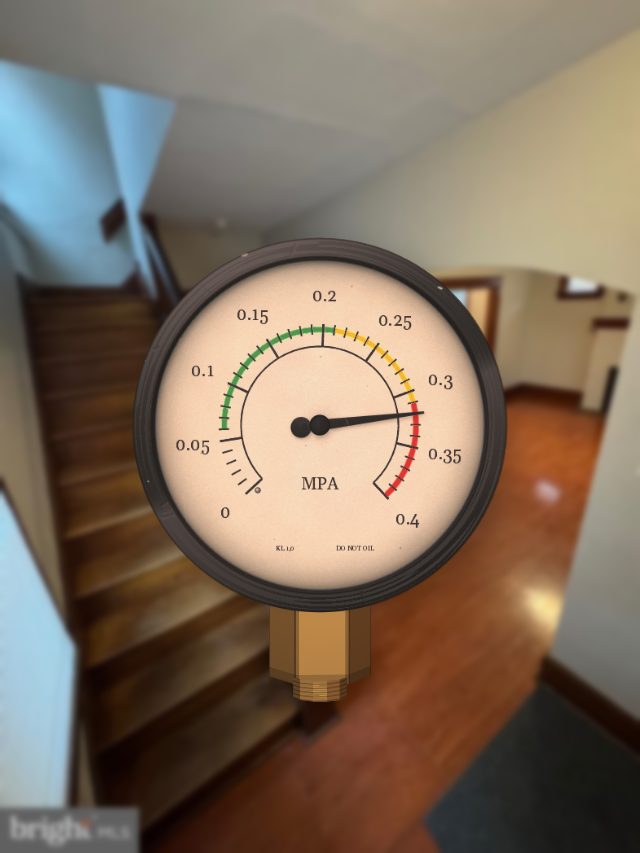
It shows 0.32; MPa
